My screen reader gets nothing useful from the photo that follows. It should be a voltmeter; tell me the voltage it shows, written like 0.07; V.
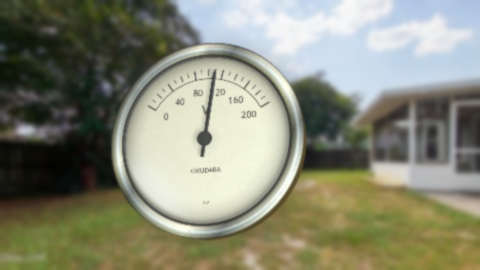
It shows 110; V
